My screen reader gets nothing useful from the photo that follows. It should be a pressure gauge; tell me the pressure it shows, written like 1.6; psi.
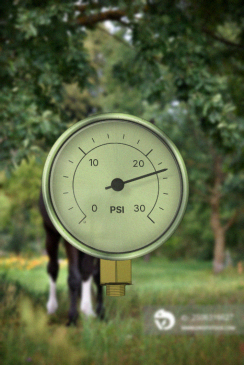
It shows 23; psi
